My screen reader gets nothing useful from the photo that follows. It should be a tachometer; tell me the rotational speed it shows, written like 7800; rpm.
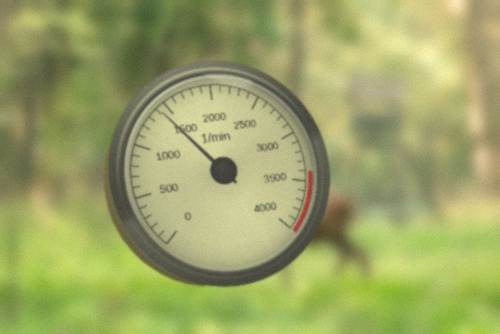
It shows 1400; rpm
